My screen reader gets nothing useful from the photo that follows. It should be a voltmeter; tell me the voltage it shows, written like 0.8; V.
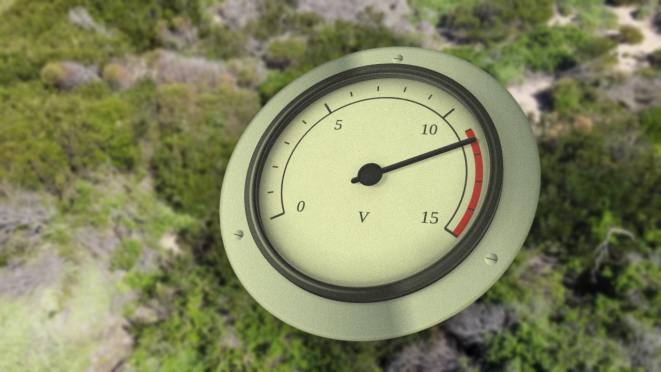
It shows 11.5; V
